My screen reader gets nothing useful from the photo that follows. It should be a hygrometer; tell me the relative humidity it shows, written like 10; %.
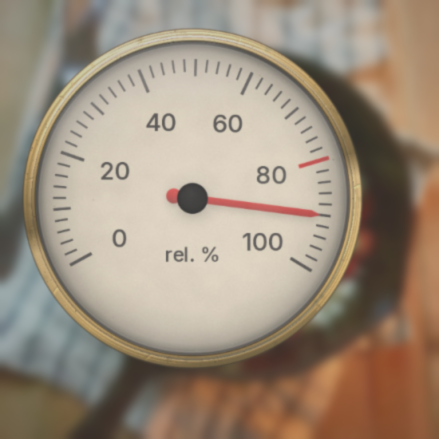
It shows 90; %
